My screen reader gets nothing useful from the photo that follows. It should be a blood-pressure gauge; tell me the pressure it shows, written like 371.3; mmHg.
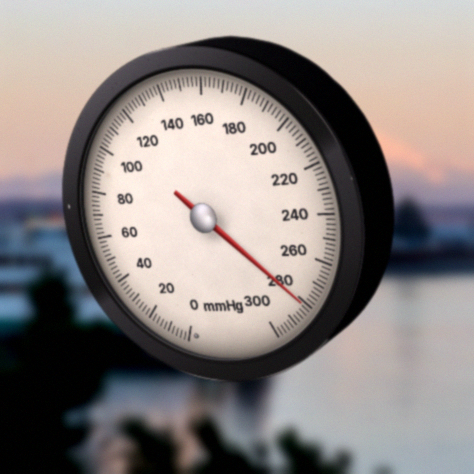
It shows 280; mmHg
